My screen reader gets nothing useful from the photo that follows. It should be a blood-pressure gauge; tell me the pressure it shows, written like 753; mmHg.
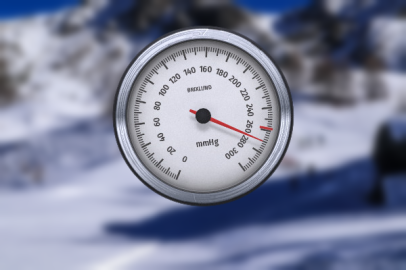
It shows 270; mmHg
